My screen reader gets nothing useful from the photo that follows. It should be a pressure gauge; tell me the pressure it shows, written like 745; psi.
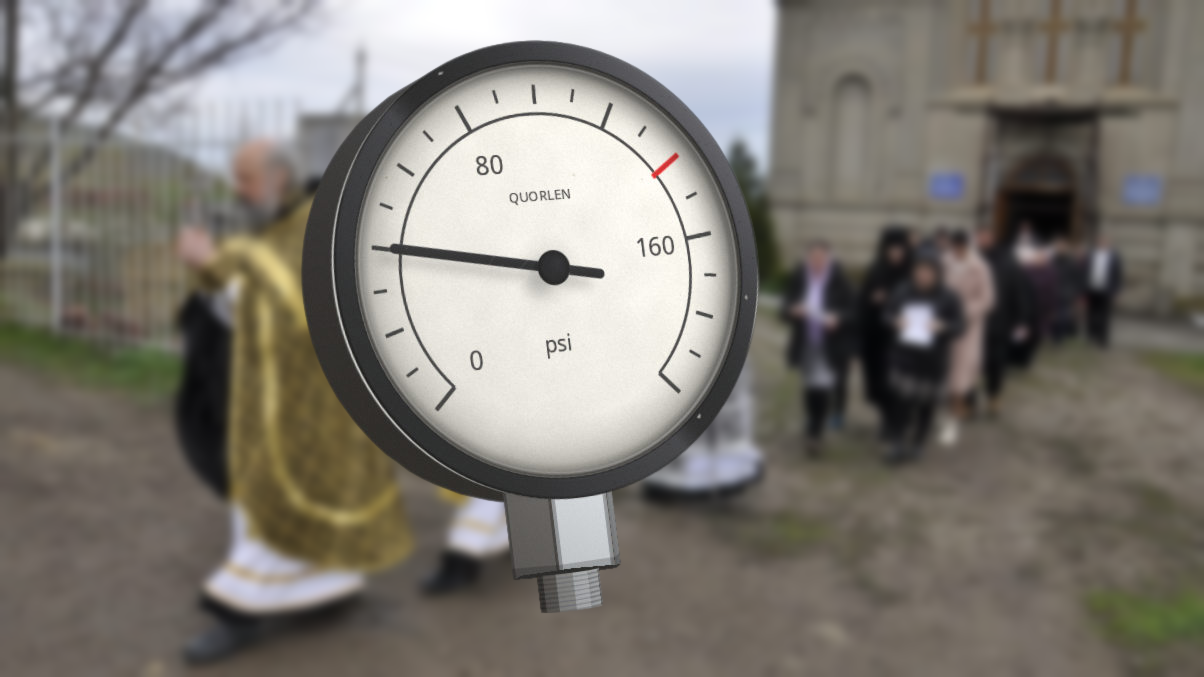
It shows 40; psi
